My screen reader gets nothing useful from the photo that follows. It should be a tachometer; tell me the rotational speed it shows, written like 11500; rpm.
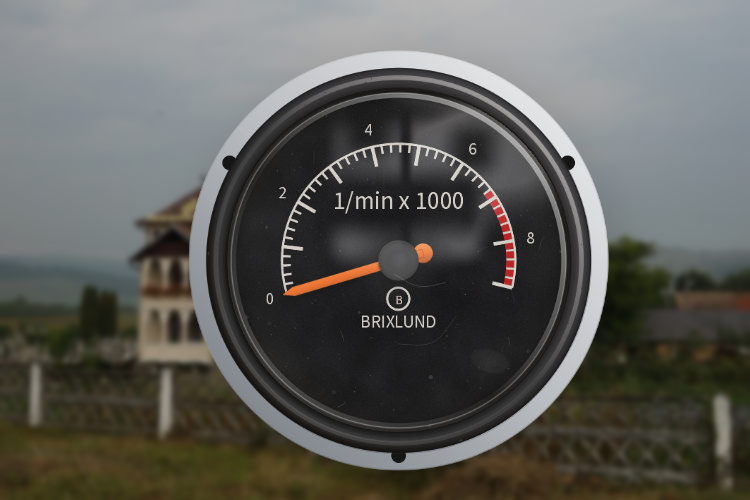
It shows 0; rpm
